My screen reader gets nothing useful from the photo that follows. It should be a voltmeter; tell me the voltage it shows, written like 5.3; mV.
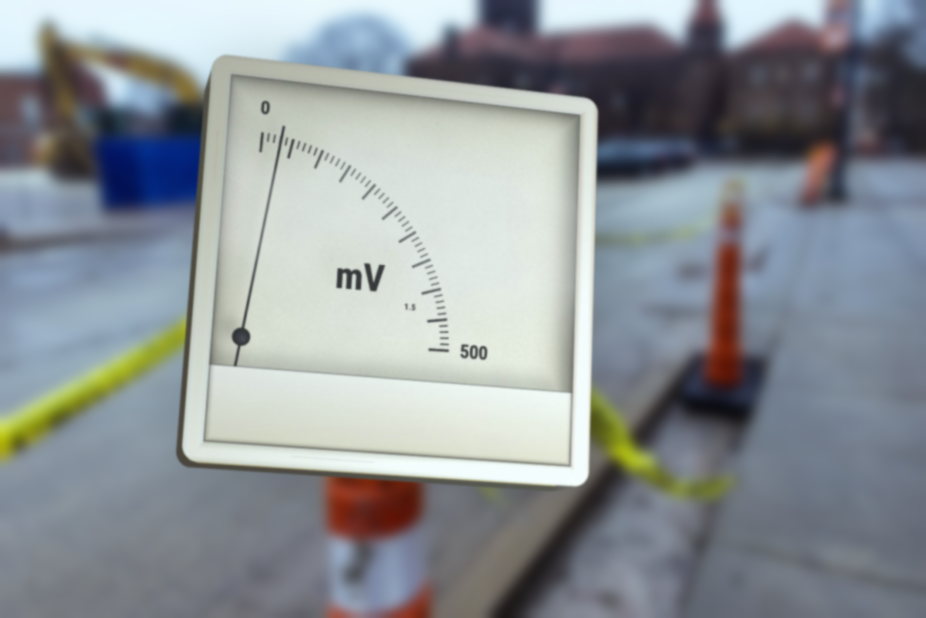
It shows 30; mV
